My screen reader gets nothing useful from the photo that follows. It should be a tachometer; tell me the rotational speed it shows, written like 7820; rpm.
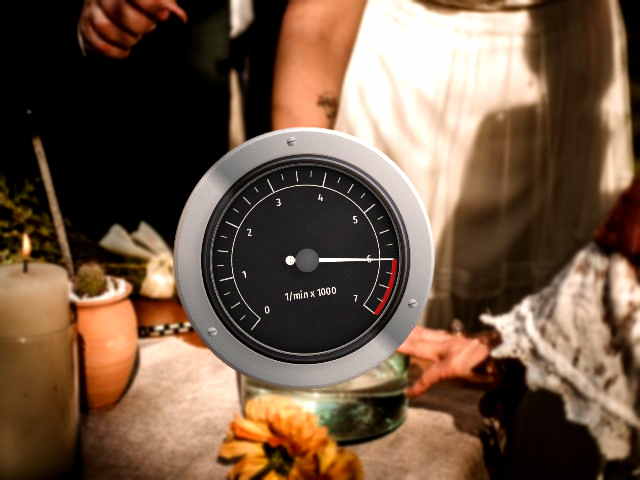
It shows 6000; rpm
